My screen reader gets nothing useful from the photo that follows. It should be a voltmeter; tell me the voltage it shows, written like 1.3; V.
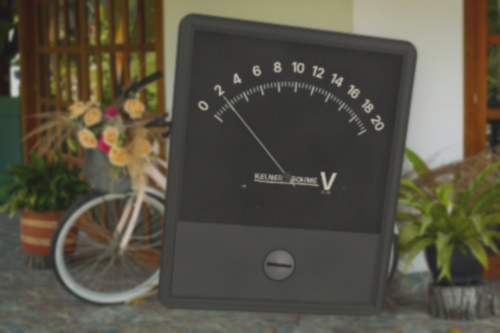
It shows 2; V
